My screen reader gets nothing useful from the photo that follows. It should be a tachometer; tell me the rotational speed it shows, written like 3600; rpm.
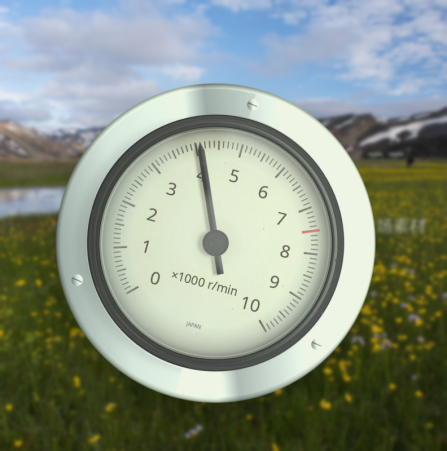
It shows 4100; rpm
